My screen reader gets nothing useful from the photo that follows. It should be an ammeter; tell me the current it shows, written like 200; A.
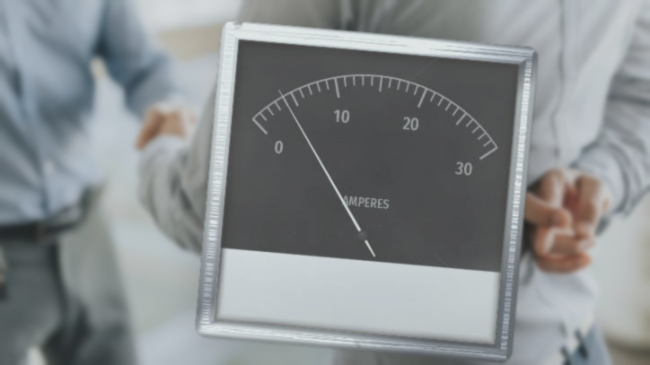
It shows 4; A
